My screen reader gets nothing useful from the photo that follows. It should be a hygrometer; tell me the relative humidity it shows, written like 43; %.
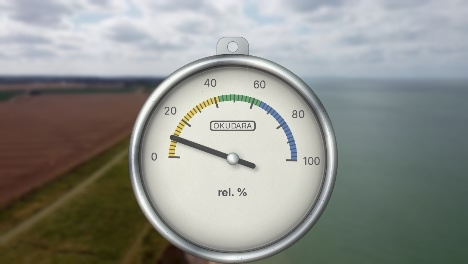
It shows 10; %
